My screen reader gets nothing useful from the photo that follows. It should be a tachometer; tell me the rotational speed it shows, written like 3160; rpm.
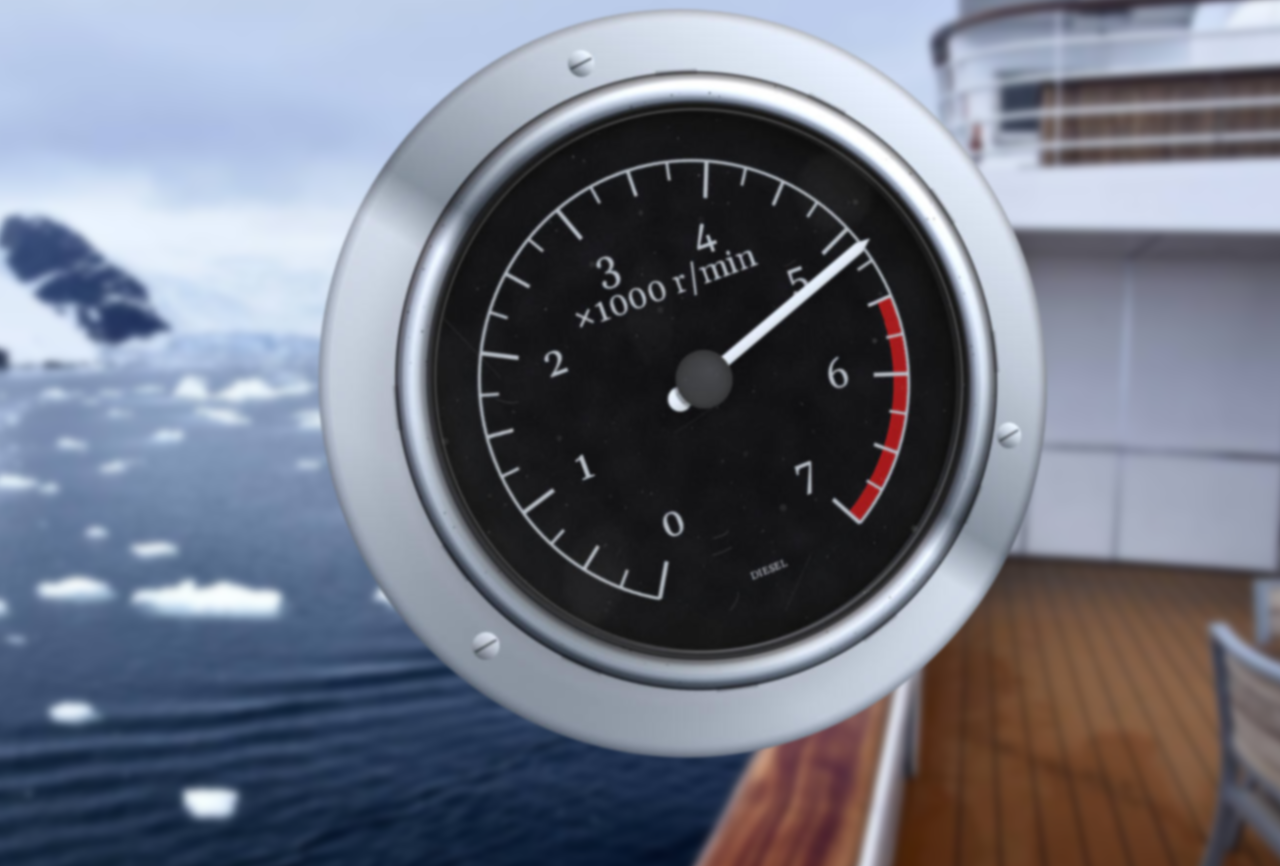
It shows 5125; rpm
